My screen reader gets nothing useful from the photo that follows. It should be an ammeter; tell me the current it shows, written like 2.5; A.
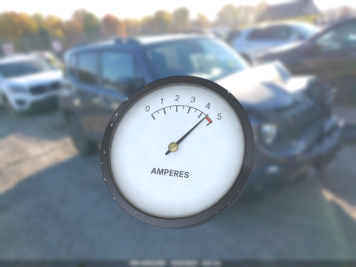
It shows 4.5; A
